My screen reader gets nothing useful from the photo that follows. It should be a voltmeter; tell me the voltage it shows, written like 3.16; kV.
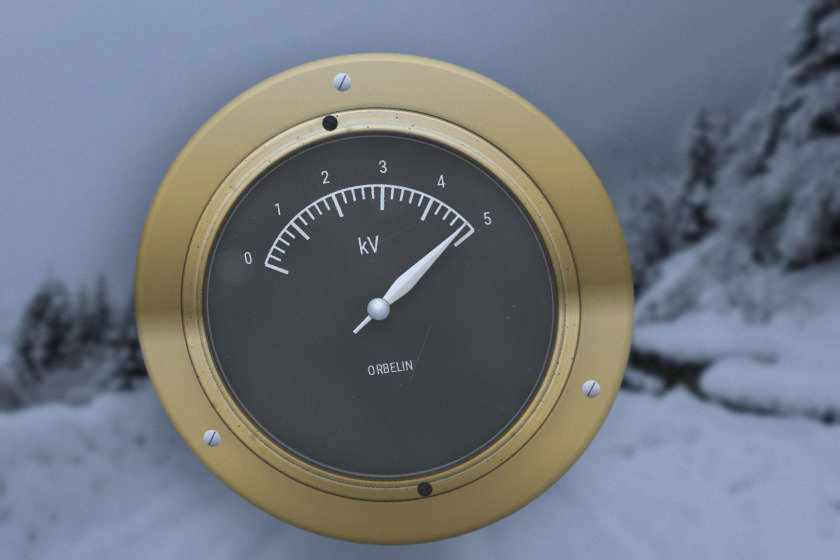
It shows 4.8; kV
